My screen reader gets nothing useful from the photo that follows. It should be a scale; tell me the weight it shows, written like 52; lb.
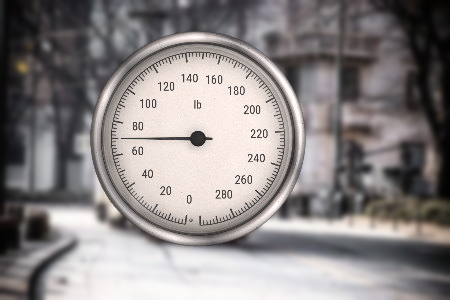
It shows 70; lb
